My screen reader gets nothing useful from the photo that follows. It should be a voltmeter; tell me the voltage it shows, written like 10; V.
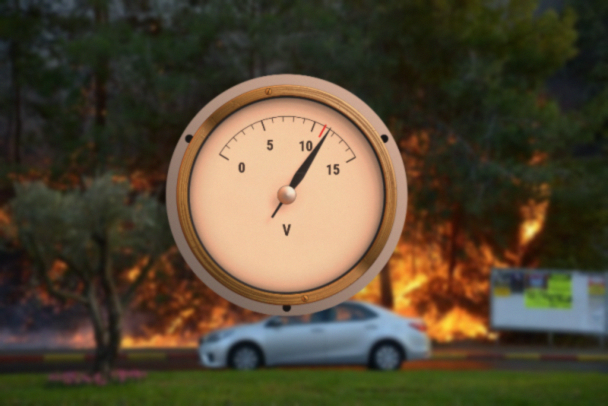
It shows 11.5; V
